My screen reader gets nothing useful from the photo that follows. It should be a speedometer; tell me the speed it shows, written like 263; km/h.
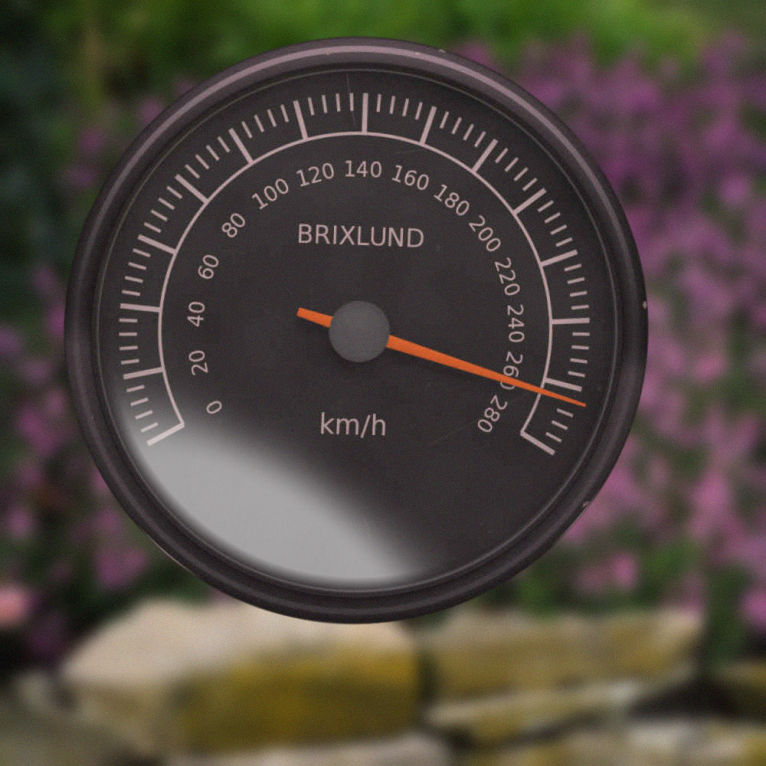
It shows 264; km/h
